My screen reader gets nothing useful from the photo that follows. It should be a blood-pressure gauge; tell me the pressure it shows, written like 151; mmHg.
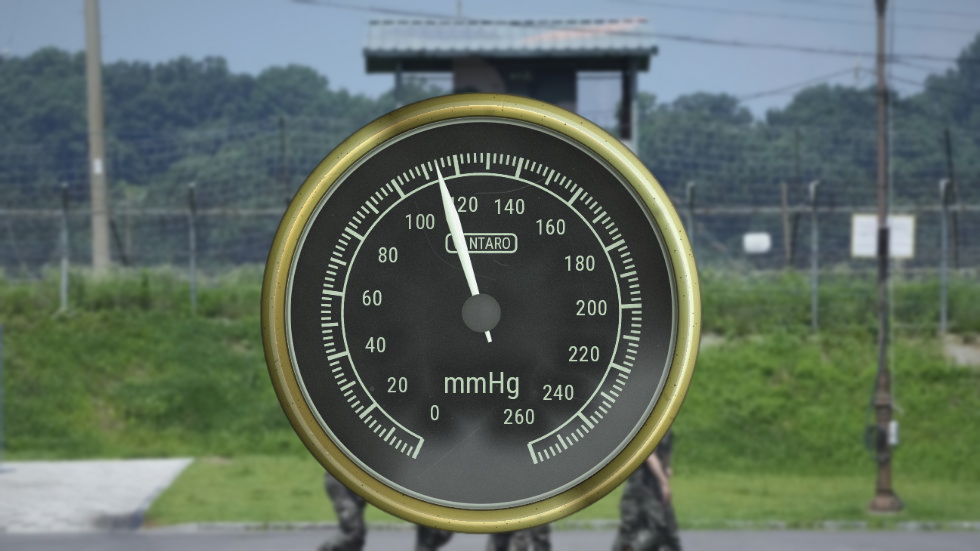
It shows 114; mmHg
